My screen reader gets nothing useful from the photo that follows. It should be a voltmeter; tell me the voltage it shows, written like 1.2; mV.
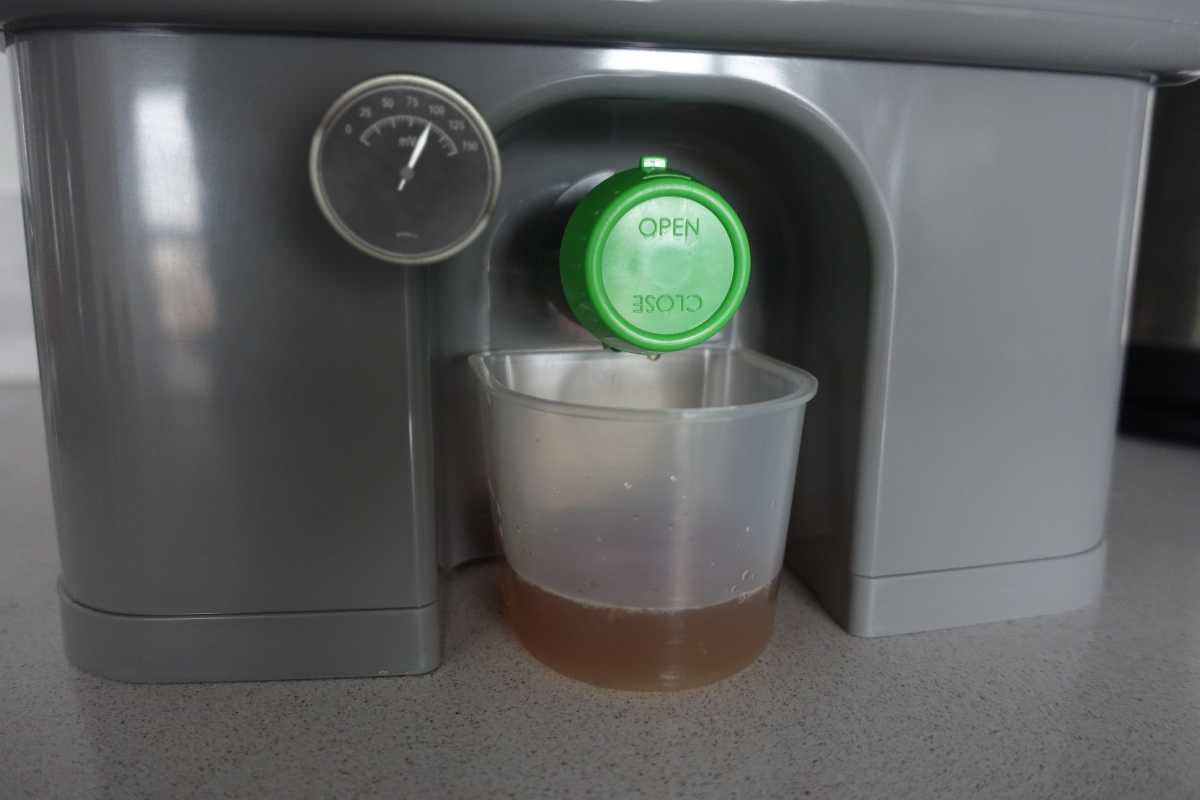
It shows 100; mV
